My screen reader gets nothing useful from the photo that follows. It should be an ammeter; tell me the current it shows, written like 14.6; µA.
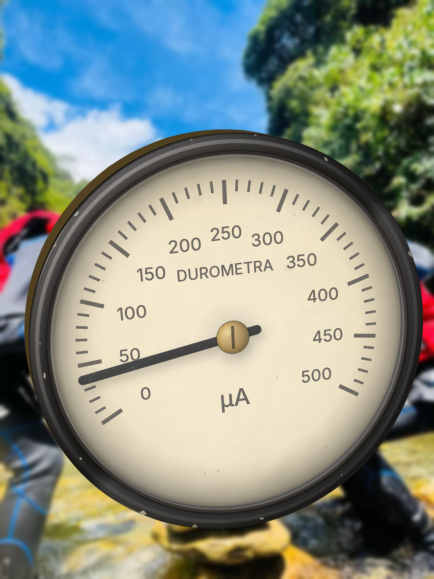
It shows 40; µA
